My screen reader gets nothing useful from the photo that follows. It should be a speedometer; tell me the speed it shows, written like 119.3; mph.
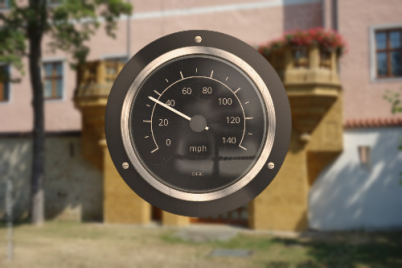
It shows 35; mph
